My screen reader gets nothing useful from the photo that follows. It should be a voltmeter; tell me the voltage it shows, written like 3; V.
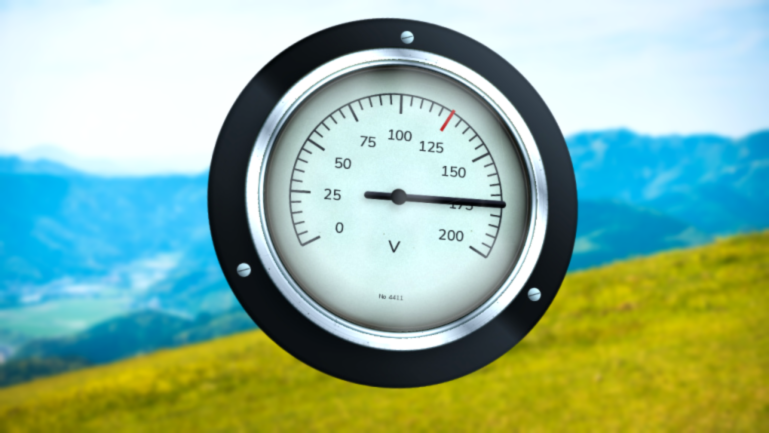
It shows 175; V
